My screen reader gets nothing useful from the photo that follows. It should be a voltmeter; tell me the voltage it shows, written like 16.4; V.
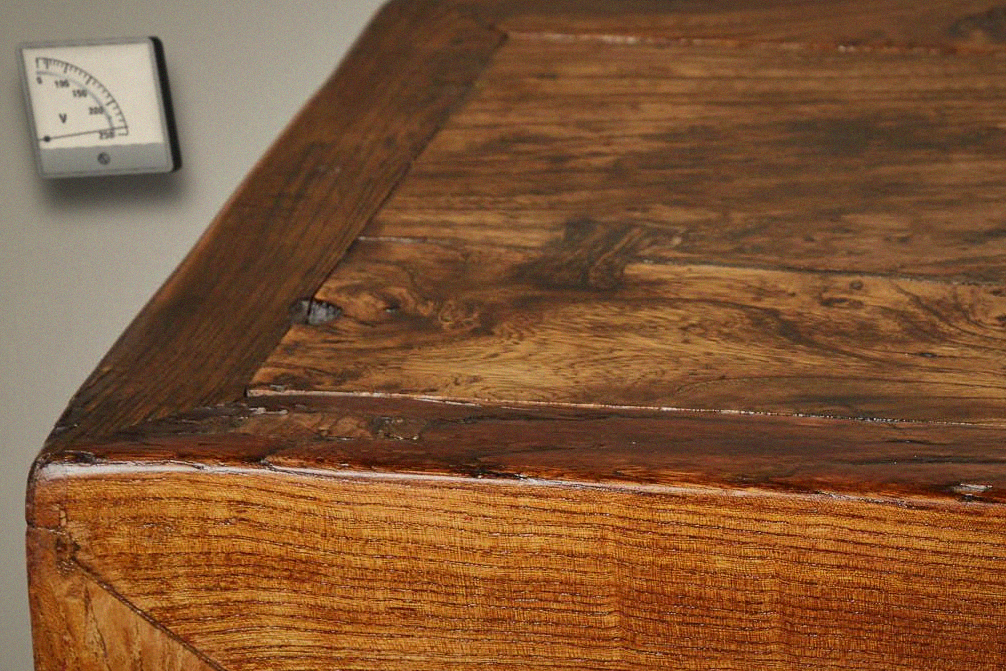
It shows 240; V
